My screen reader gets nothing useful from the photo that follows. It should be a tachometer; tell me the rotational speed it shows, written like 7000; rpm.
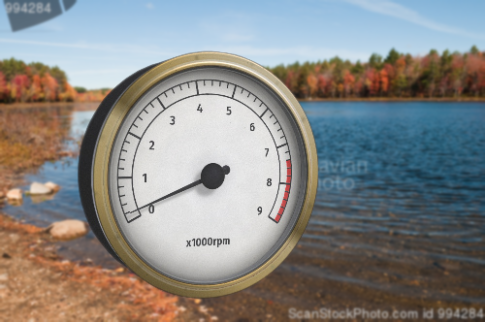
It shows 200; rpm
